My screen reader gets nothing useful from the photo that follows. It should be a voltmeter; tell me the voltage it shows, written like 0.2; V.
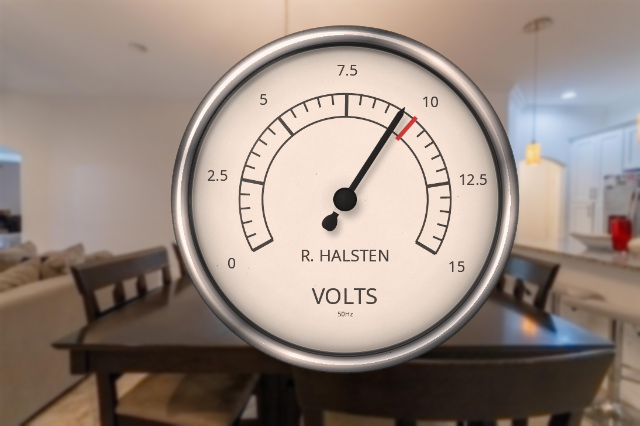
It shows 9.5; V
